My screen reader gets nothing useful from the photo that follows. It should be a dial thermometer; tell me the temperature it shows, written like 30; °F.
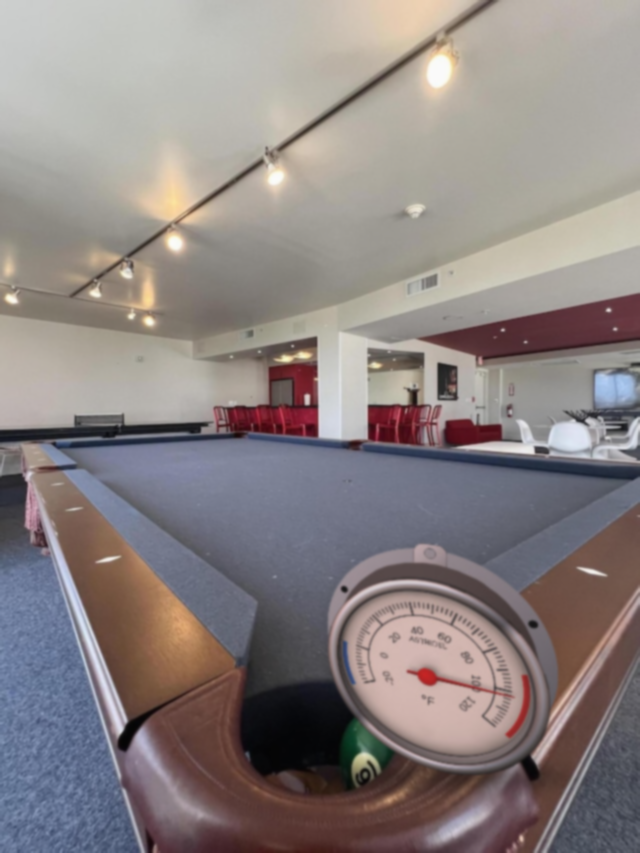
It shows 100; °F
